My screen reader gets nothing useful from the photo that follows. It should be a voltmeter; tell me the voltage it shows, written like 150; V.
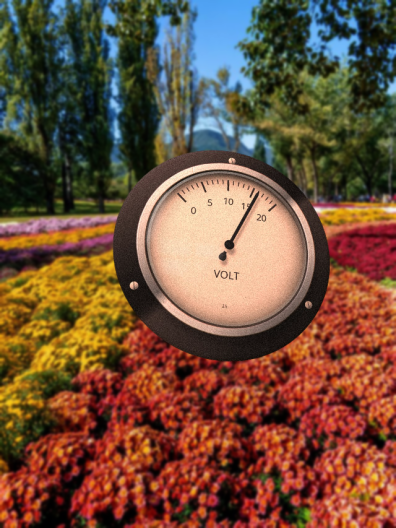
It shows 16; V
